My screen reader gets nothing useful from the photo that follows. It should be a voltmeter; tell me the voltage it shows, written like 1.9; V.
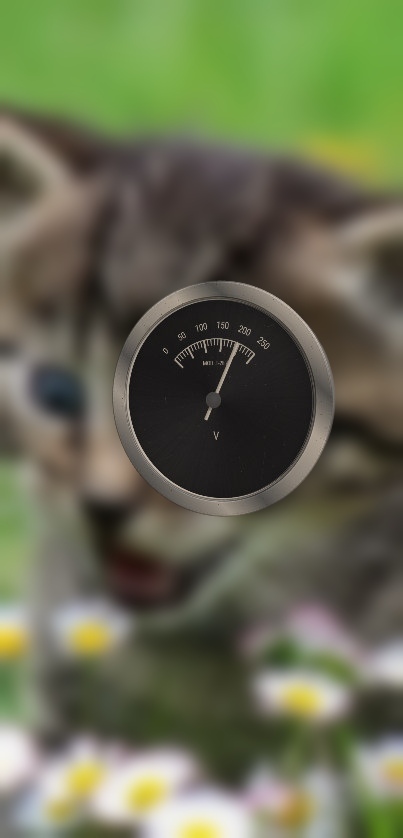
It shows 200; V
